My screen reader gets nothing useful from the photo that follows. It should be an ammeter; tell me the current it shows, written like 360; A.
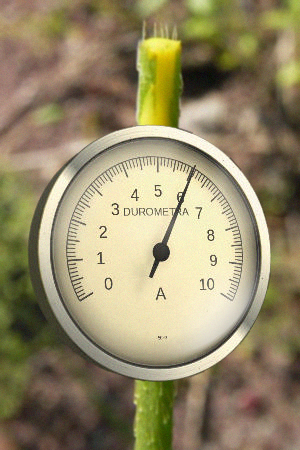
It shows 6; A
